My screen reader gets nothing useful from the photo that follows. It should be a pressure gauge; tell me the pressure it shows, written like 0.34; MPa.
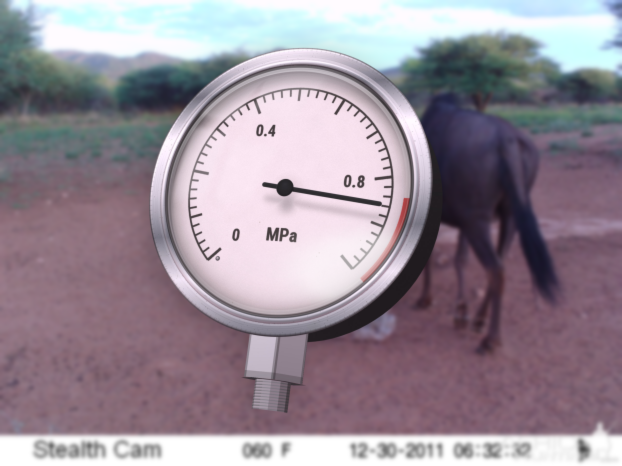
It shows 0.86; MPa
